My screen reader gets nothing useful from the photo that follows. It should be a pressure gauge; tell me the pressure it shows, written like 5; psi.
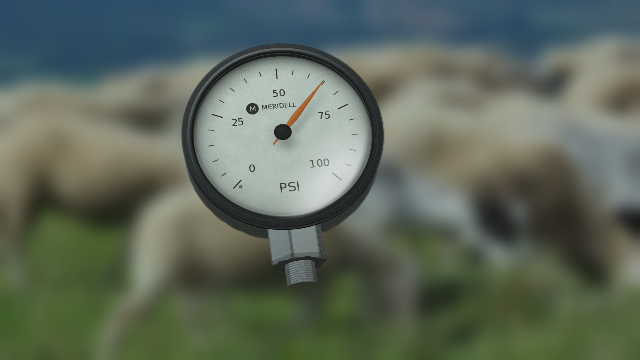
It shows 65; psi
